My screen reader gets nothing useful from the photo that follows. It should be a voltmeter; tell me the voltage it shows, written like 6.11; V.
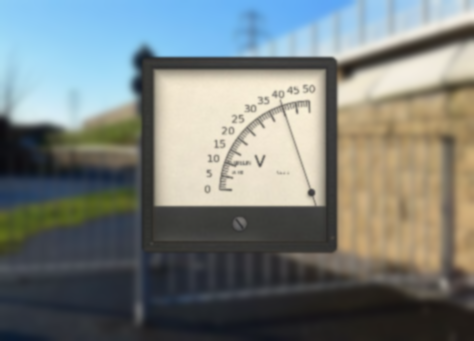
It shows 40; V
